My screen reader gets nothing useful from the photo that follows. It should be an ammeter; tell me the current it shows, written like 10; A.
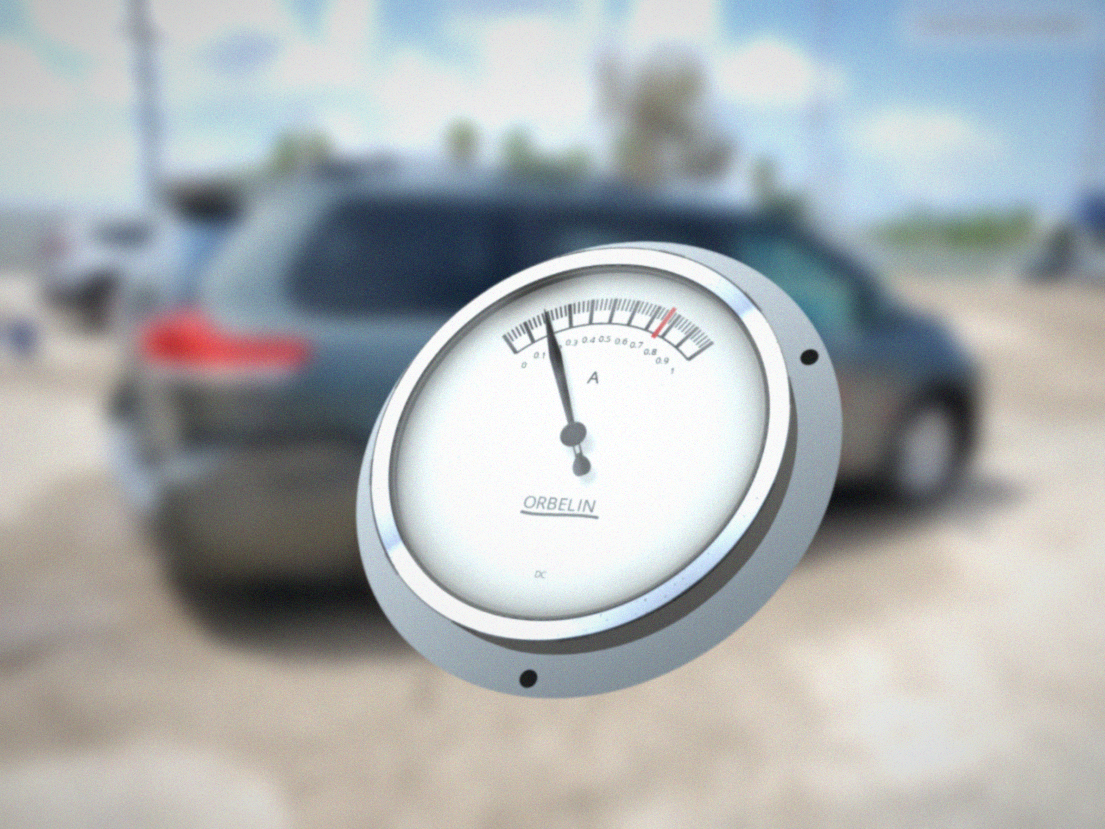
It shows 0.2; A
